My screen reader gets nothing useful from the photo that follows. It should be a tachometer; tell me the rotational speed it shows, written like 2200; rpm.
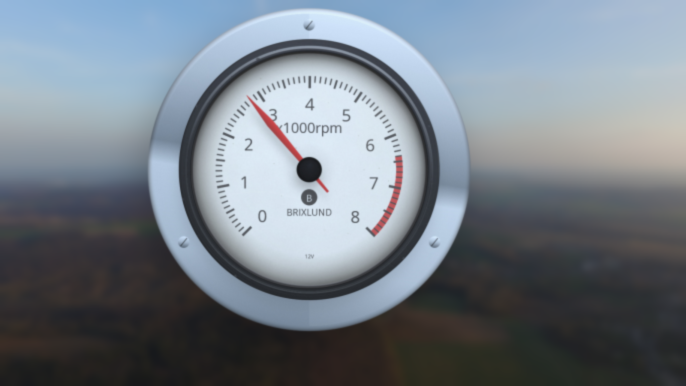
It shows 2800; rpm
